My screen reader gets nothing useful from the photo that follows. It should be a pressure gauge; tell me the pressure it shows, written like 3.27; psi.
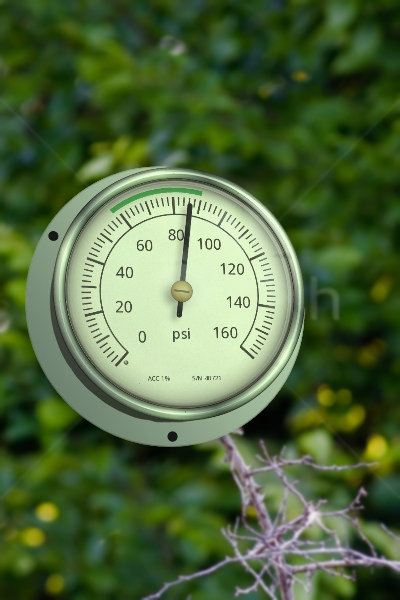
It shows 86; psi
